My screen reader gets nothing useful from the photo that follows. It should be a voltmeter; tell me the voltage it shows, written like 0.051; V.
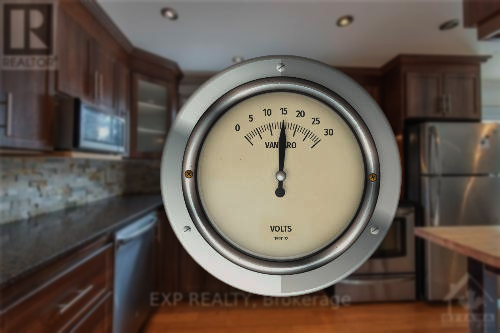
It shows 15; V
